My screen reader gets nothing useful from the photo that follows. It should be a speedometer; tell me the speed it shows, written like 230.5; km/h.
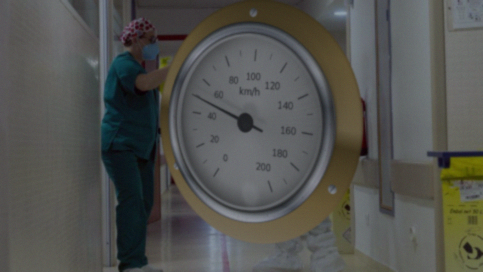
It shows 50; km/h
